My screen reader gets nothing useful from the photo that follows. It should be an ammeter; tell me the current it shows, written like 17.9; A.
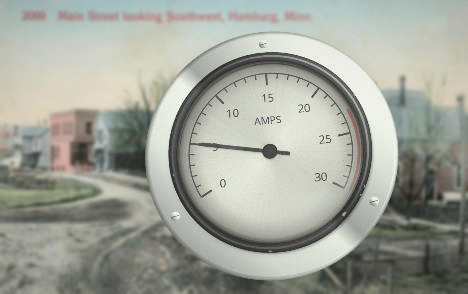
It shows 5; A
